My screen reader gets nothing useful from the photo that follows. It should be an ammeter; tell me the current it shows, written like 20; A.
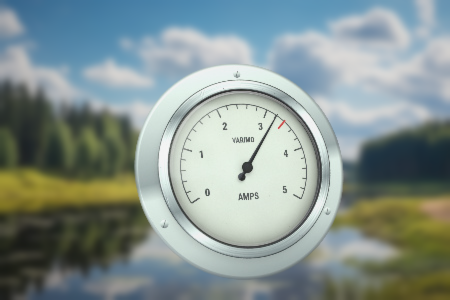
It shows 3.2; A
